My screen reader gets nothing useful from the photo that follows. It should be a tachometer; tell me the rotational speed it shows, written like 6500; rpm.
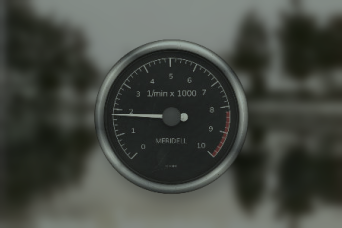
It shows 1800; rpm
